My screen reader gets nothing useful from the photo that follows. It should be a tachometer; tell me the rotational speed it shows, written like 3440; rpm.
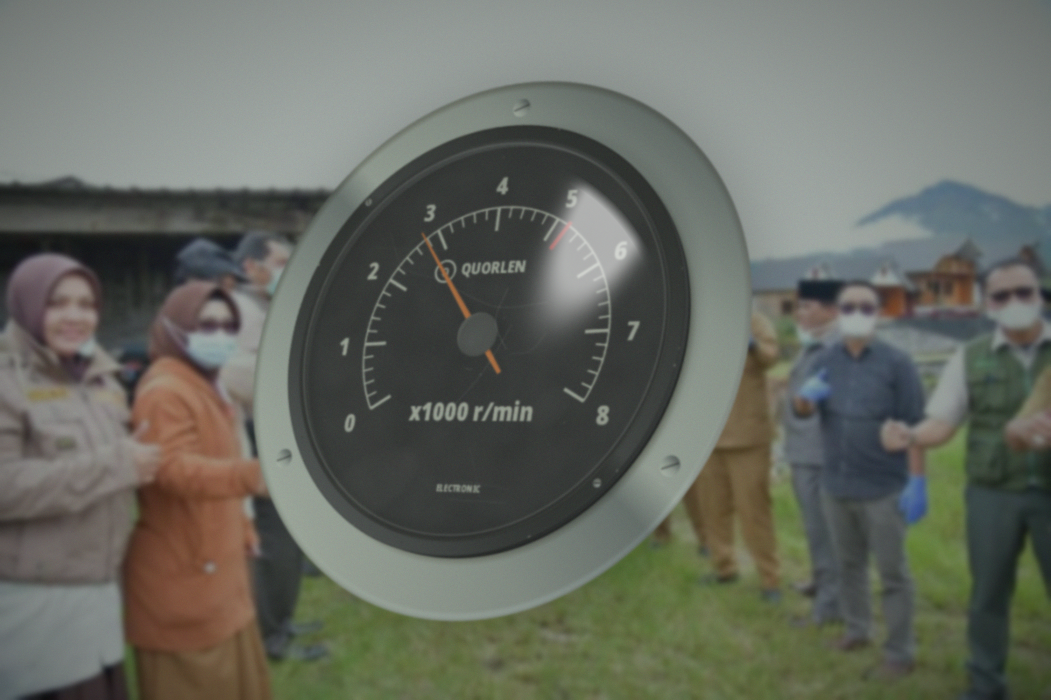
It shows 2800; rpm
